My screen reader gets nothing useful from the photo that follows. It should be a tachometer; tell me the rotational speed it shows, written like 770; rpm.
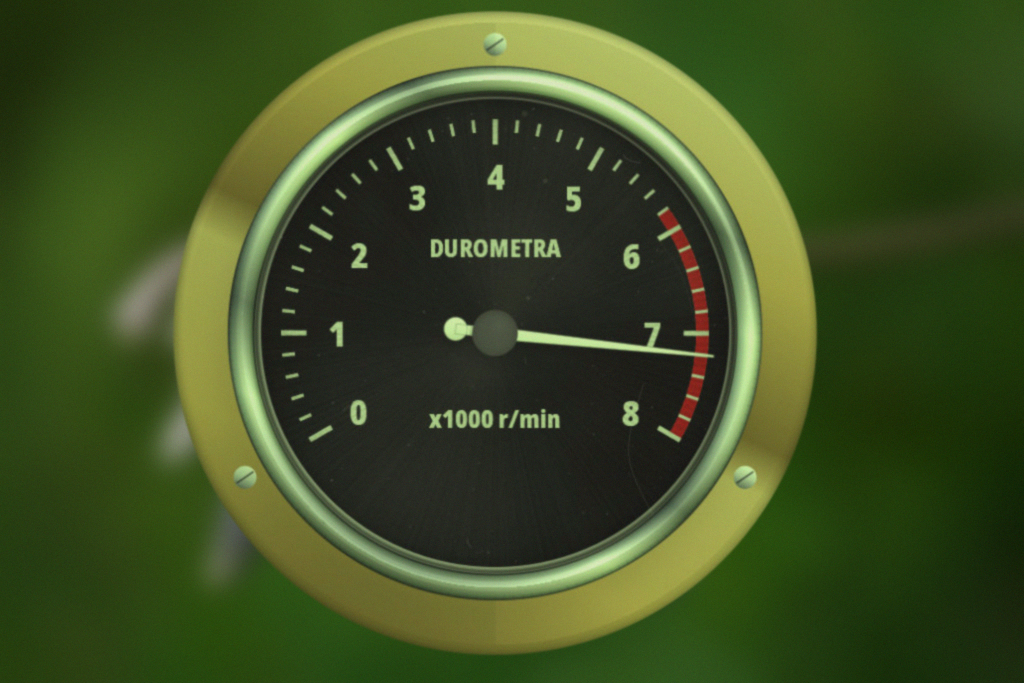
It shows 7200; rpm
